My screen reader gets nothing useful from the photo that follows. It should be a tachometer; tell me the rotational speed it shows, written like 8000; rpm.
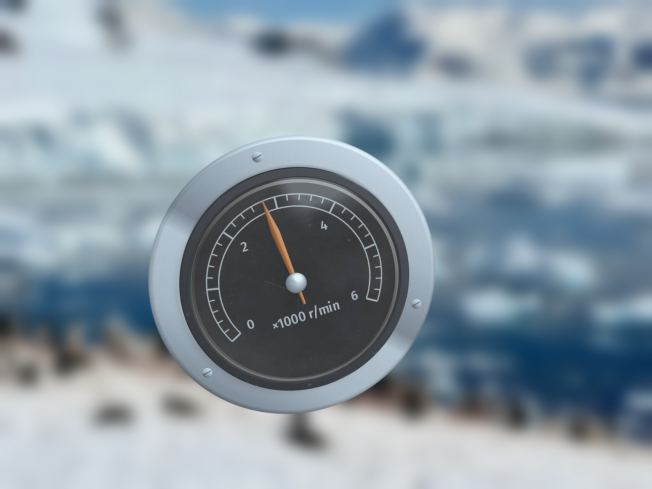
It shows 2800; rpm
